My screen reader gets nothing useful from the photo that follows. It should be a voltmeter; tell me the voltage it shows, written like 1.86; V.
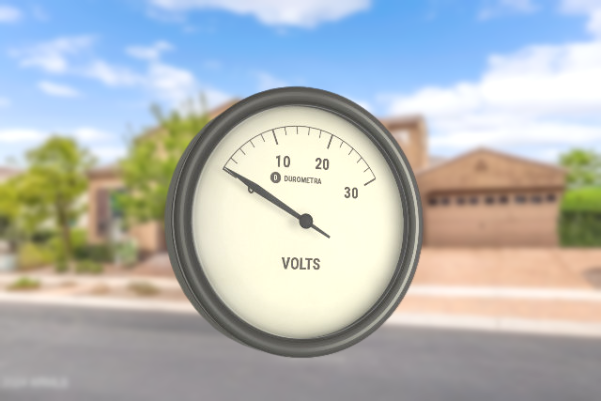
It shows 0; V
